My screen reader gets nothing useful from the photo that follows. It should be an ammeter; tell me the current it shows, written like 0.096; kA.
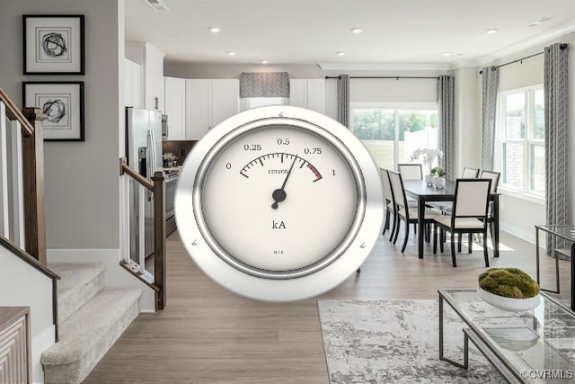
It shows 0.65; kA
